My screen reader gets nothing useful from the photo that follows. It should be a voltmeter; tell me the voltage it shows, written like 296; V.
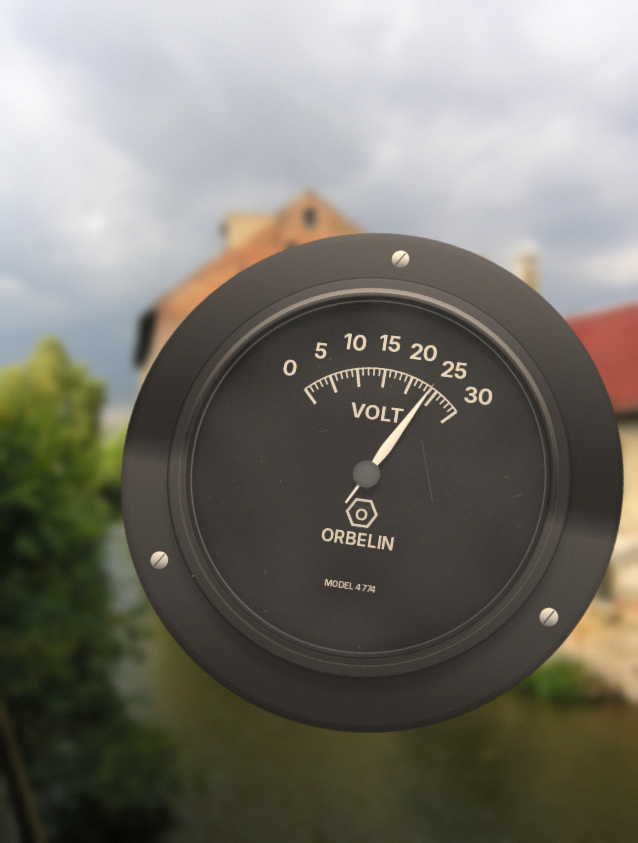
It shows 24; V
